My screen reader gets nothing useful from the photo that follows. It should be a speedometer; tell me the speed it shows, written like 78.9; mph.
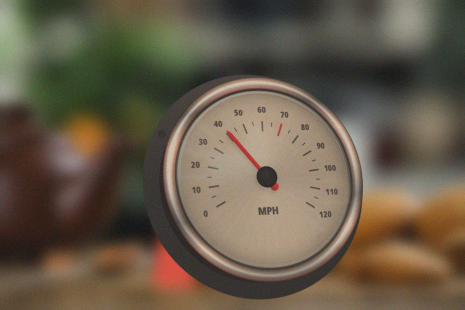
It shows 40; mph
